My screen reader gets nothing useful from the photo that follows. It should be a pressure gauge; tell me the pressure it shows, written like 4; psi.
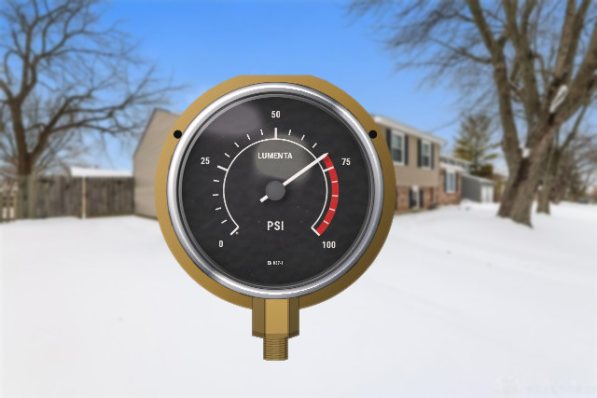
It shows 70; psi
